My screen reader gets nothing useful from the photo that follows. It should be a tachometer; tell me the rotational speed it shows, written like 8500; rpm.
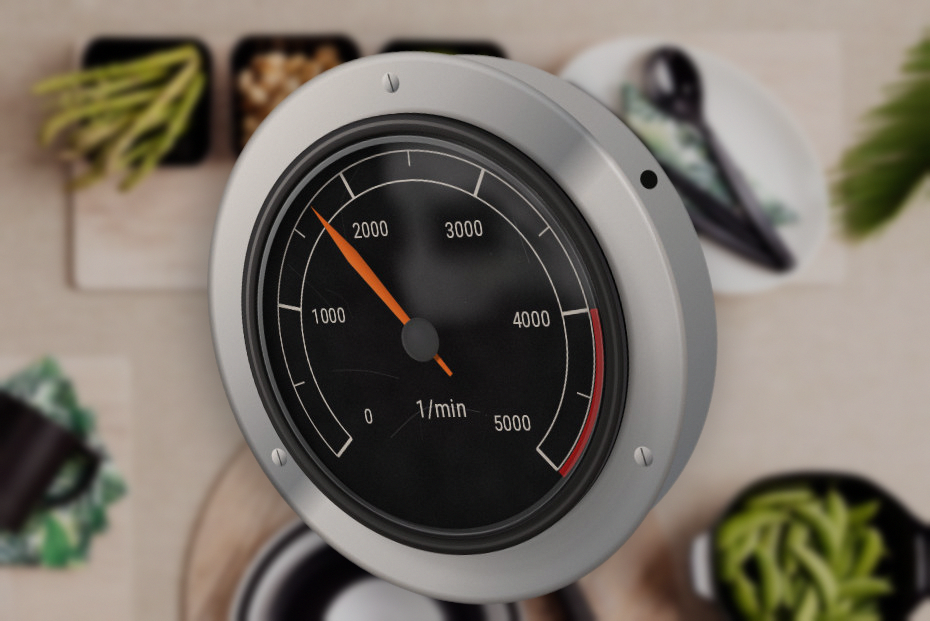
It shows 1750; rpm
